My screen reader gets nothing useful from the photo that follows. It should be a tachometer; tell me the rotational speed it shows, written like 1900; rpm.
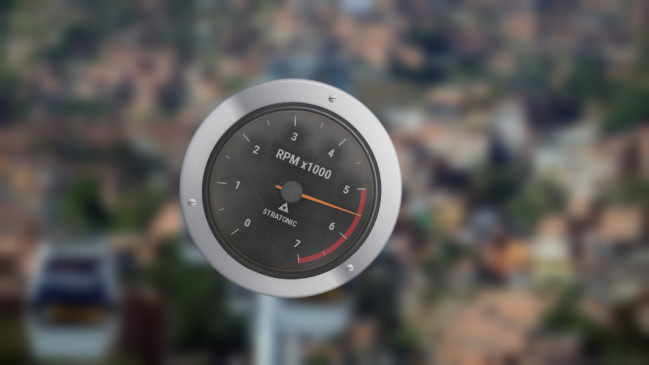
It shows 5500; rpm
